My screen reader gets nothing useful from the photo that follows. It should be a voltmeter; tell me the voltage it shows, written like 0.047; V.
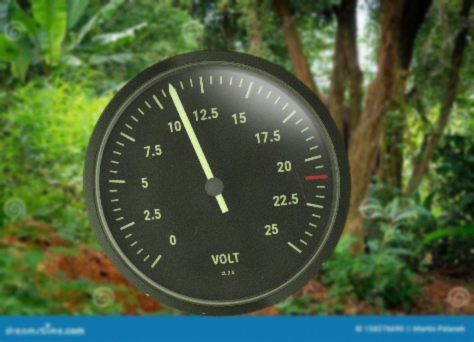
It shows 11; V
